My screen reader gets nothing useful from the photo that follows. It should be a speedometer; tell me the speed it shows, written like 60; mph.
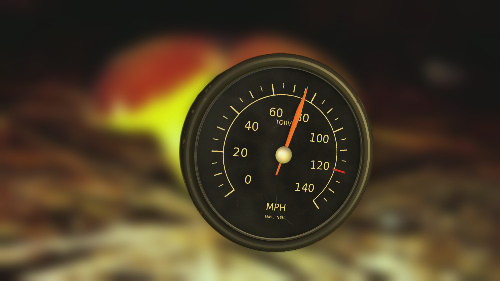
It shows 75; mph
